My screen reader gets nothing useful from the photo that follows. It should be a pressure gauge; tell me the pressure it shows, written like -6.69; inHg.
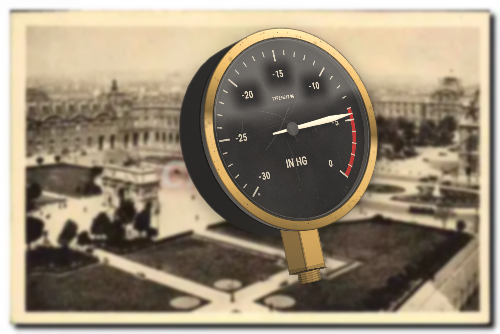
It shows -5.5; inHg
